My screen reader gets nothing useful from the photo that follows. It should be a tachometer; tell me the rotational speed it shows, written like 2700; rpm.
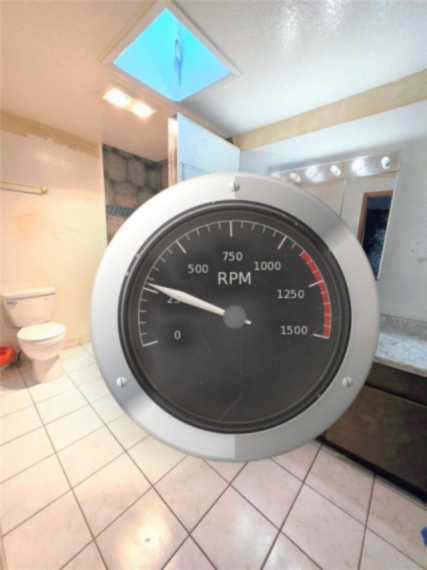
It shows 275; rpm
